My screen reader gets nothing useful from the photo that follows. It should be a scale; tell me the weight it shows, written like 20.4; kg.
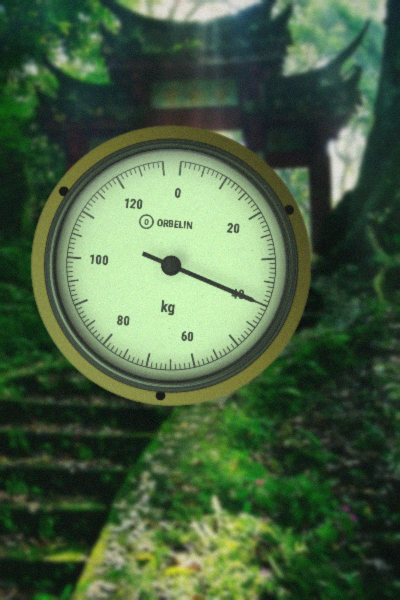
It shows 40; kg
